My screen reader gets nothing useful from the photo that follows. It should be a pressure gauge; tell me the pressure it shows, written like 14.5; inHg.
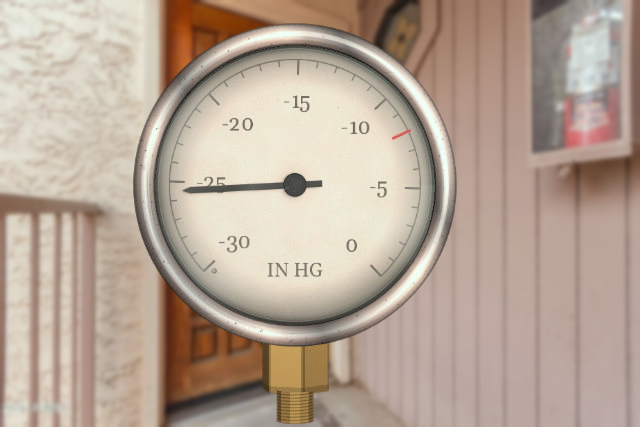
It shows -25.5; inHg
